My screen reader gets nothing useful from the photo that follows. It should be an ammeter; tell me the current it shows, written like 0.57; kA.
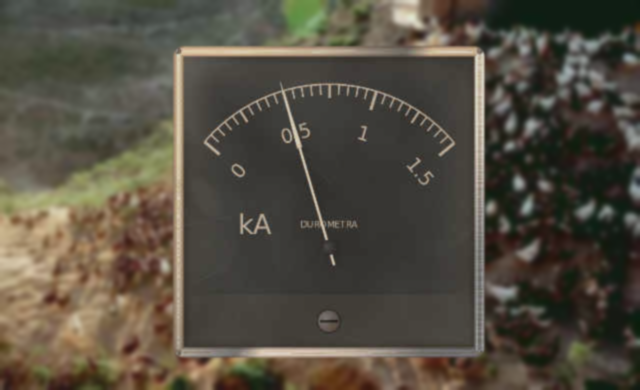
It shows 0.5; kA
